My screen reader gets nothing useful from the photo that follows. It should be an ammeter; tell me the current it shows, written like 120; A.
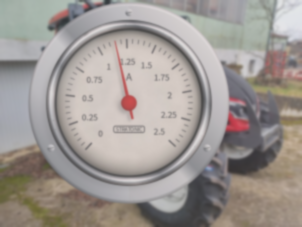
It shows 1.15; A
